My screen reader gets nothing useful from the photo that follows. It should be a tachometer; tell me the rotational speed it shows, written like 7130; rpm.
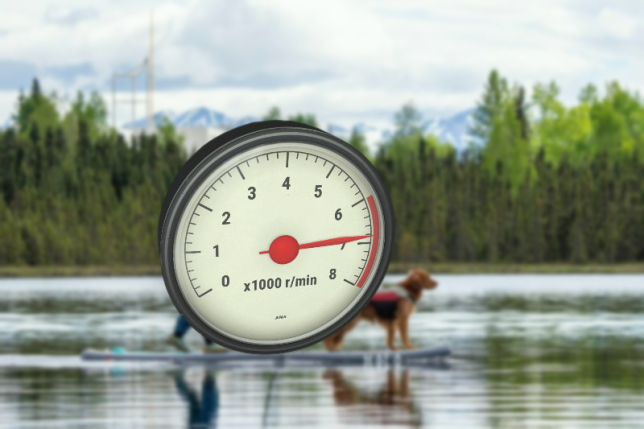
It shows 6800; rpm
